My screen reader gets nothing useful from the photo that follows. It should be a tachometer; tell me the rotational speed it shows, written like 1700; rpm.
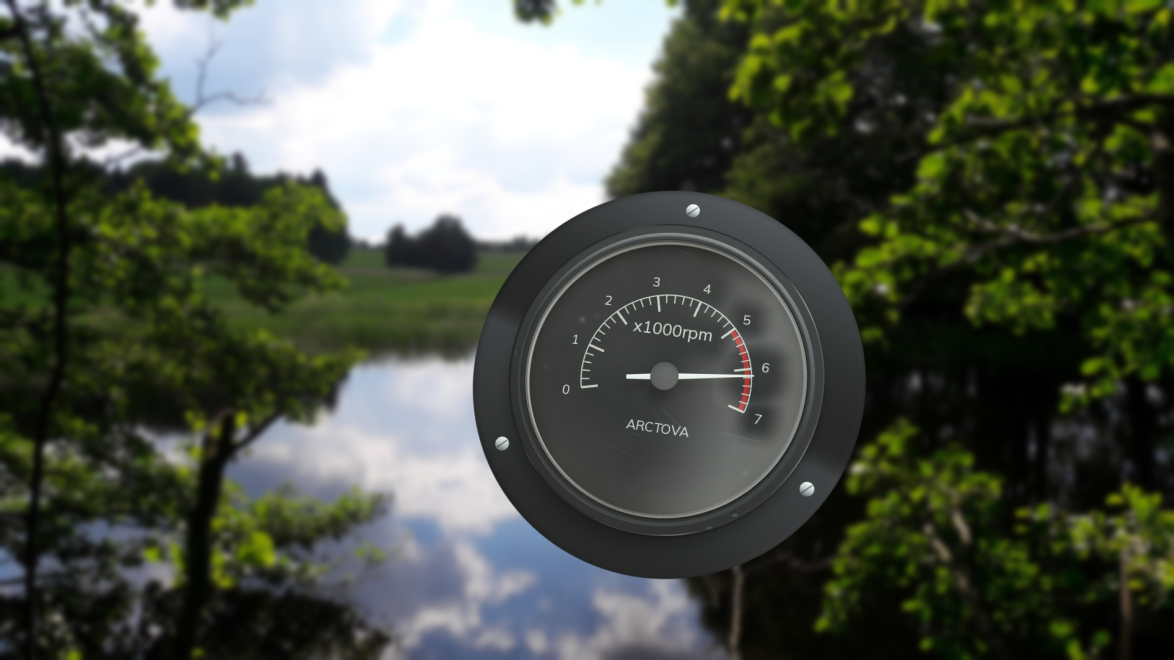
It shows 6200; rpm
